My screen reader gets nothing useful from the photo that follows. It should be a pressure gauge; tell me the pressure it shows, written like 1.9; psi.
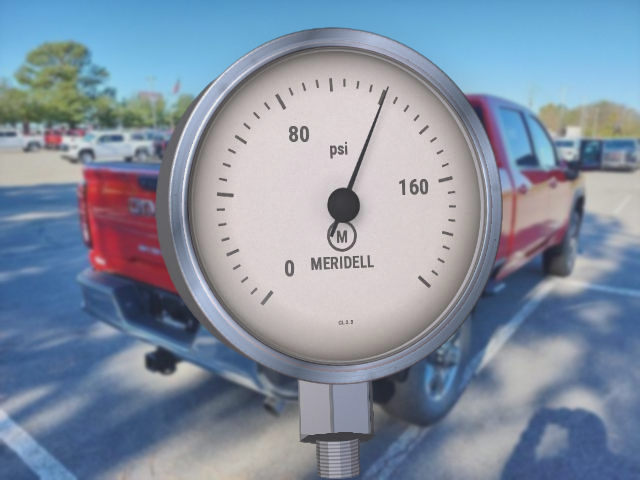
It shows 120; psi
